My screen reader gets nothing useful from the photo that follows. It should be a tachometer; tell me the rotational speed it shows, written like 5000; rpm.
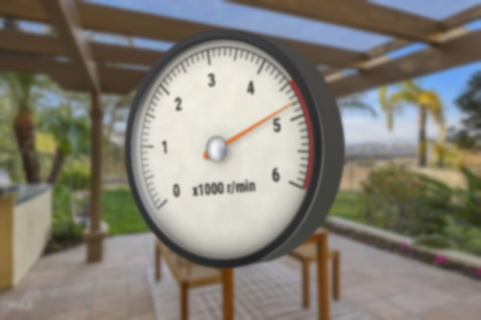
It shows 4800; rpm
